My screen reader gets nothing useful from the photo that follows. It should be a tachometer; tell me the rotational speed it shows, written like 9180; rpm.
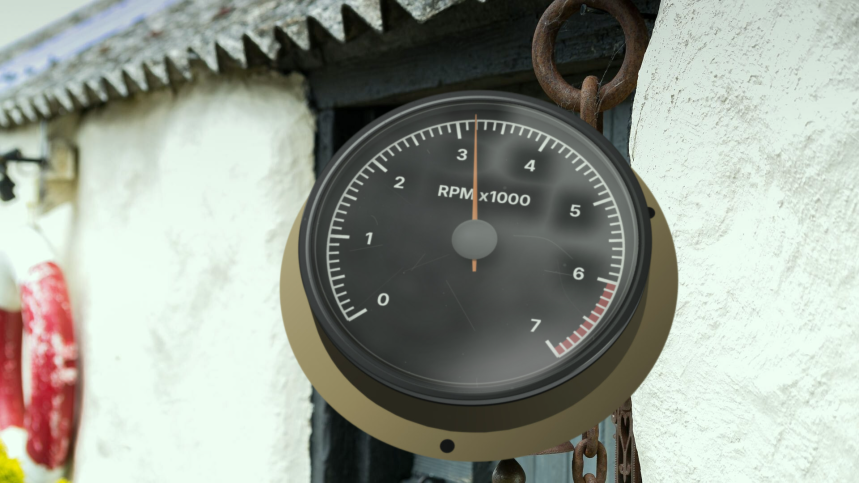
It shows 3200; rpm
